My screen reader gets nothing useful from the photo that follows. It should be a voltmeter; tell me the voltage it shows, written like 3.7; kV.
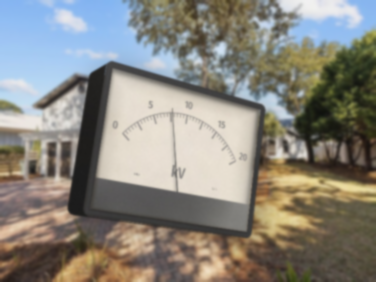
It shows 7.5; kV
